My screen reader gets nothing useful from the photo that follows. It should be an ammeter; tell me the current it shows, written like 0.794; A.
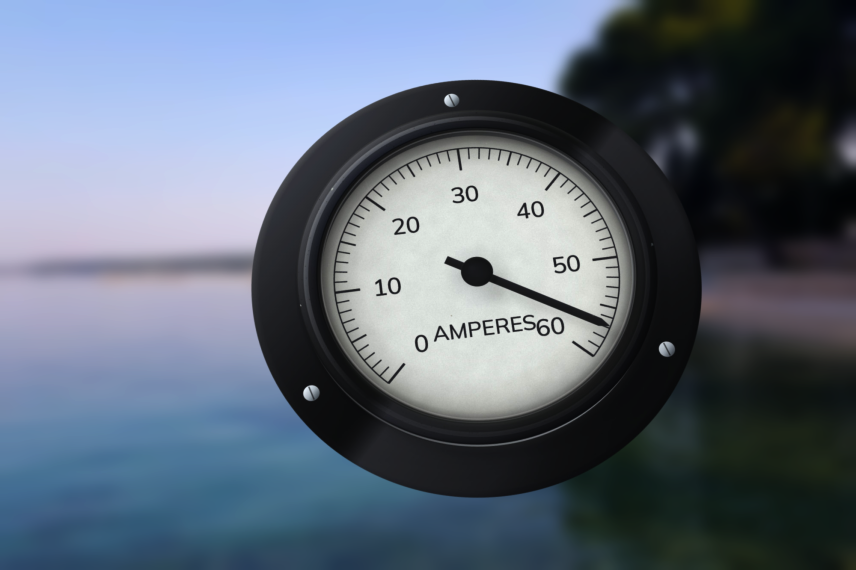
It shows 57; A
